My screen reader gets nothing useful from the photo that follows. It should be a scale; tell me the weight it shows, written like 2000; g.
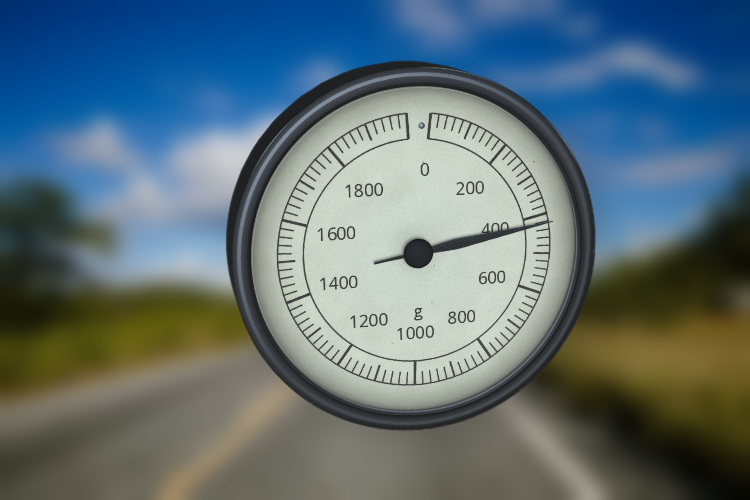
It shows 420; g
